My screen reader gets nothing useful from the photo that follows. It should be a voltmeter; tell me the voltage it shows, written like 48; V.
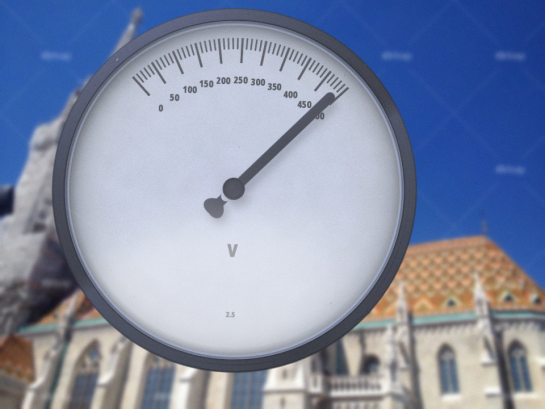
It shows 490; V
